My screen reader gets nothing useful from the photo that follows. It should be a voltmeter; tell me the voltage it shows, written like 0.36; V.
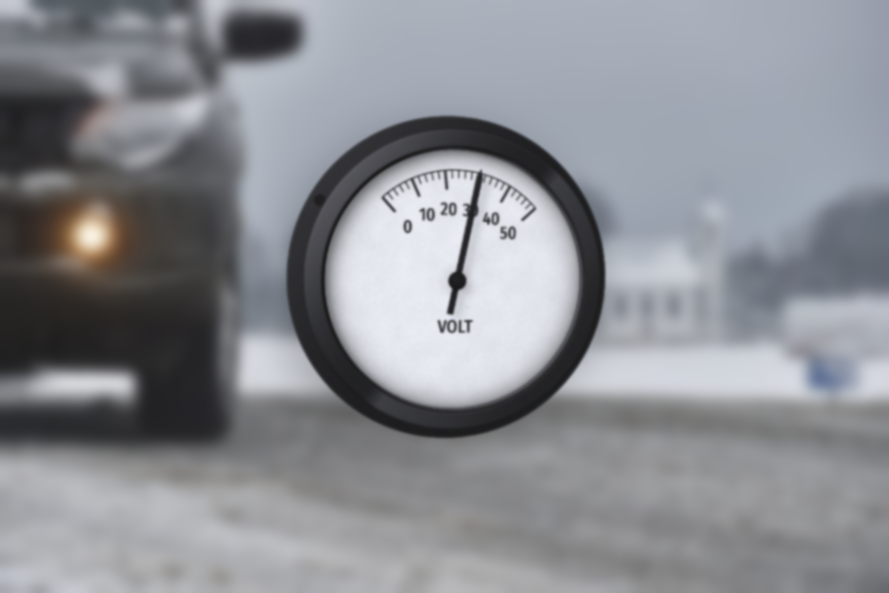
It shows 30; V
